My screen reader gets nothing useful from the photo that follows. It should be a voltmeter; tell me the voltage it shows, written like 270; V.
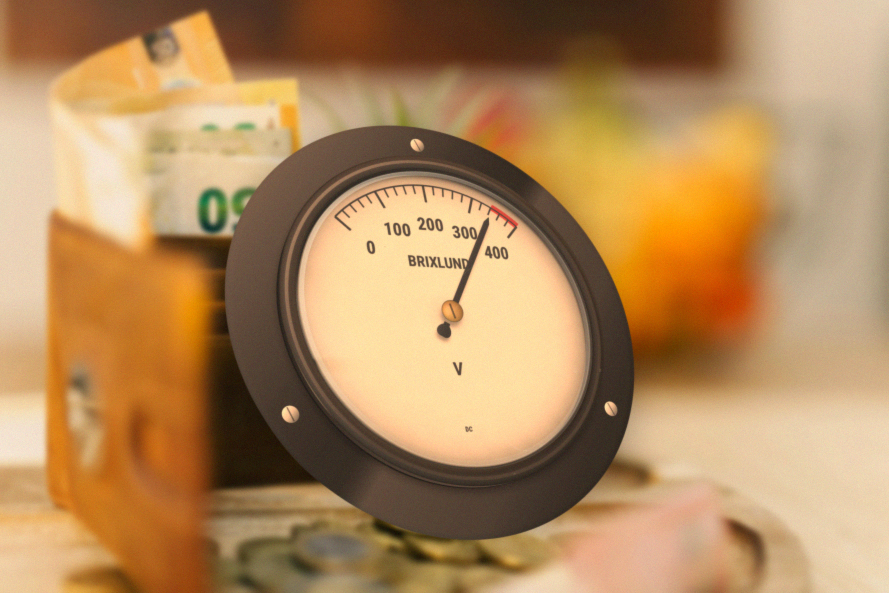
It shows 340; V
